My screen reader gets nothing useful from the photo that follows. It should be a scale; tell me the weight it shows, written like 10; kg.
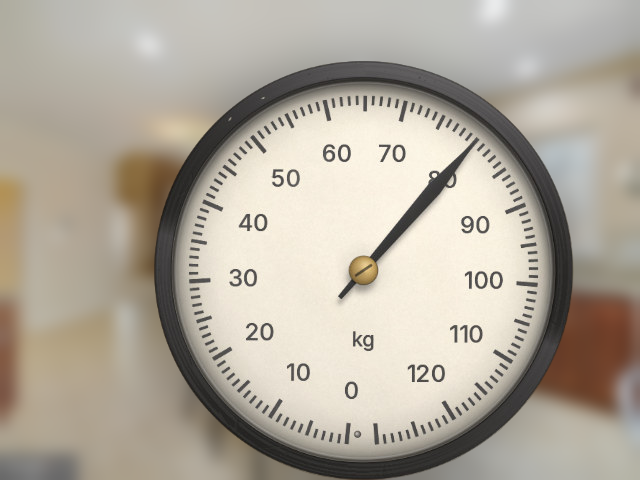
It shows 80; kg
